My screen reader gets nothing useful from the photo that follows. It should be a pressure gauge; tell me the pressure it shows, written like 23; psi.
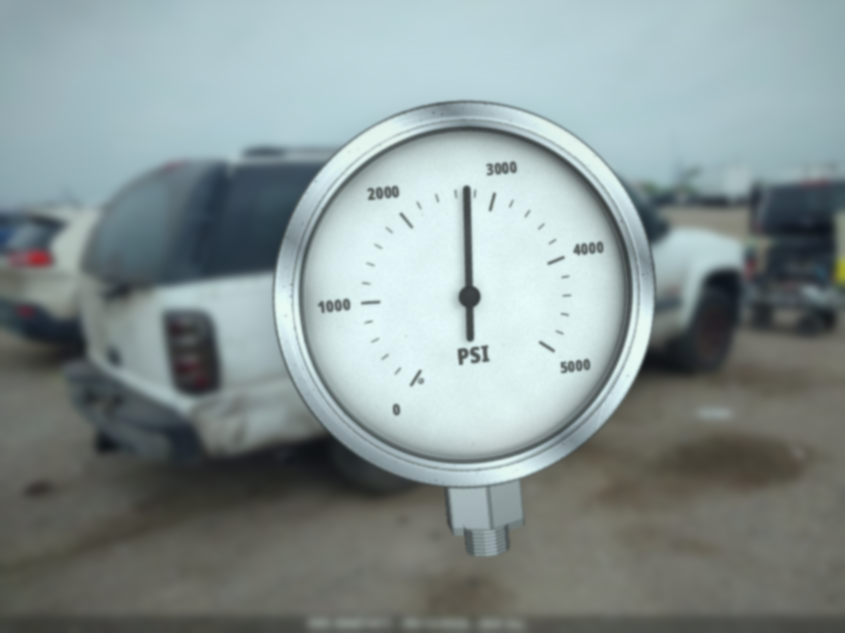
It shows 2700; psi
